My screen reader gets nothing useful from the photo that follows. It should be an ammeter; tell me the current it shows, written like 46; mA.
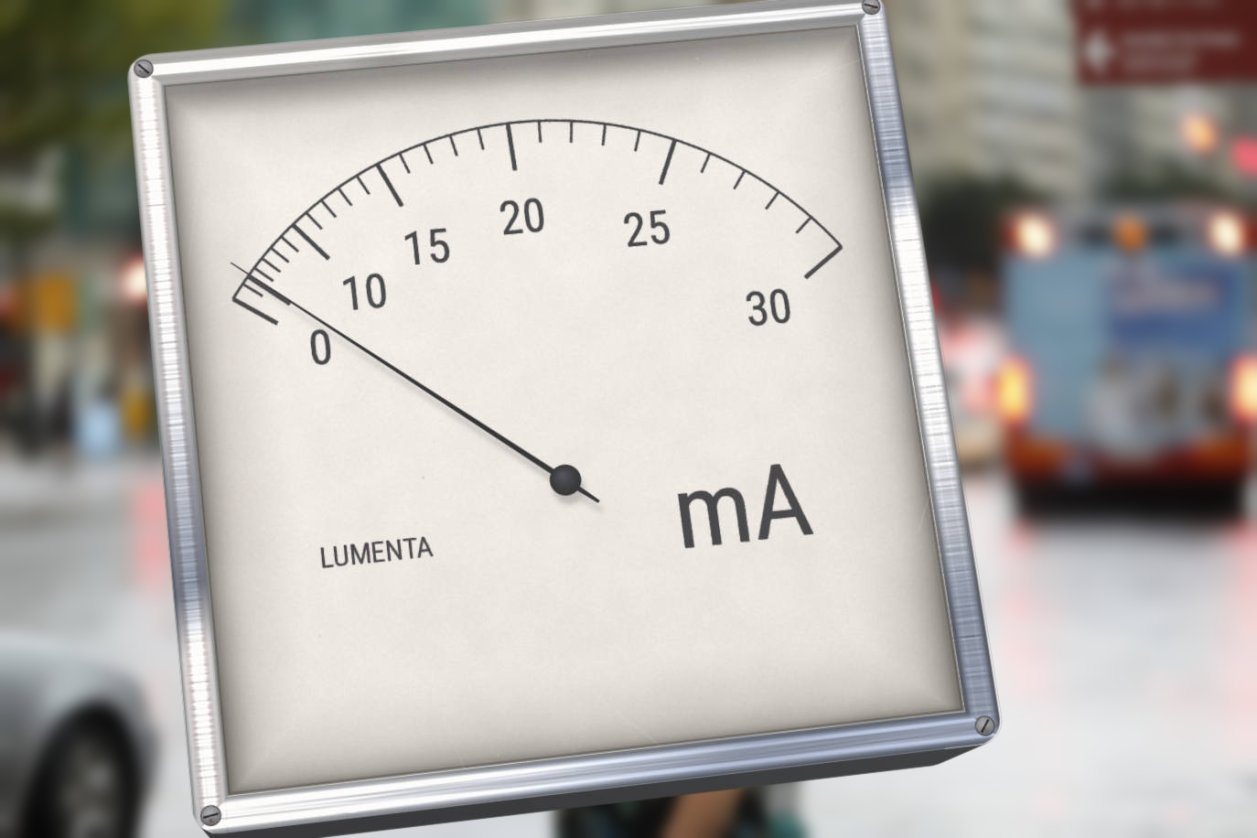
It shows 5; mA
